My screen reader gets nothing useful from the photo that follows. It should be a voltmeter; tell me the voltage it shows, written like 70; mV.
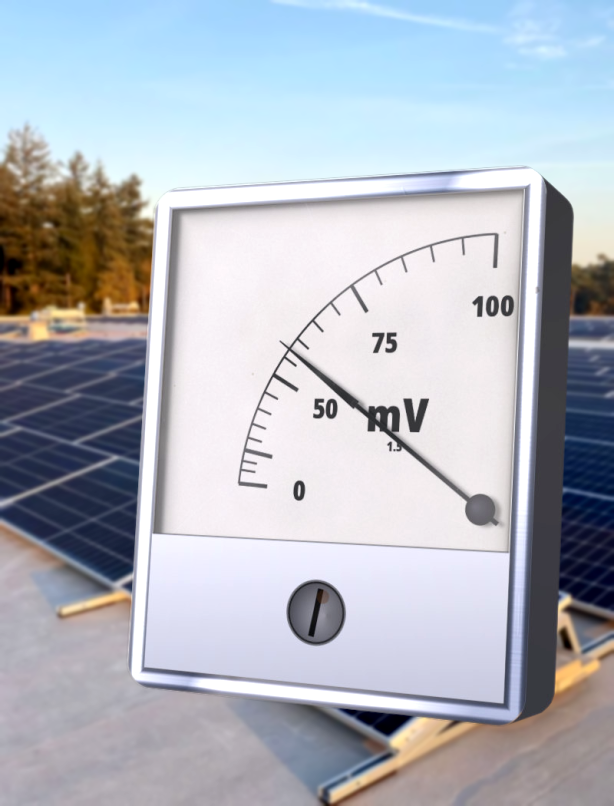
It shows 57.5; mV
